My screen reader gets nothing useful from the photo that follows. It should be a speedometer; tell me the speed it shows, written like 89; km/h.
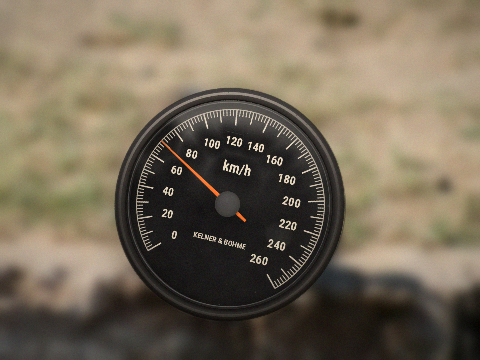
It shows 70; km/h
